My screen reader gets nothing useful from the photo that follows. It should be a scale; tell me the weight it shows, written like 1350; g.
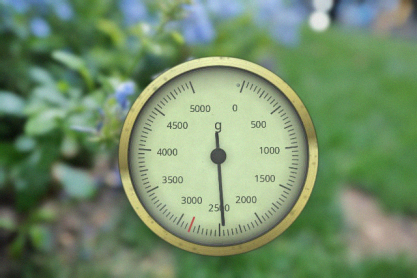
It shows 2450; g
